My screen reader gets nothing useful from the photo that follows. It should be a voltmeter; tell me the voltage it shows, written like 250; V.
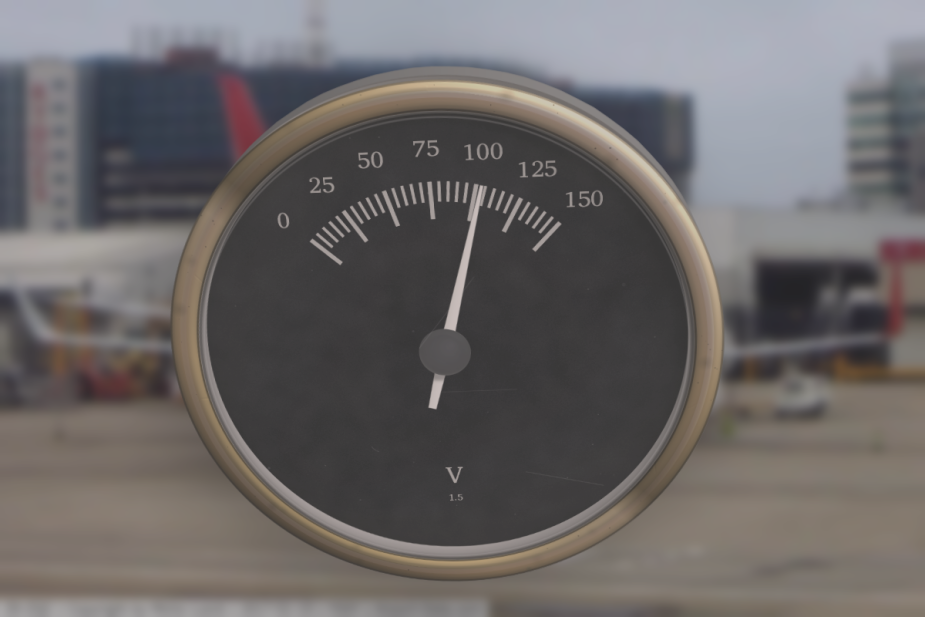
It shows 102.5; V
